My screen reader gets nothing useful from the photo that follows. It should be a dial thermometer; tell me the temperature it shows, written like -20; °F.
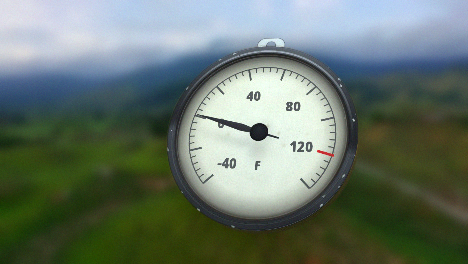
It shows 0; °F
